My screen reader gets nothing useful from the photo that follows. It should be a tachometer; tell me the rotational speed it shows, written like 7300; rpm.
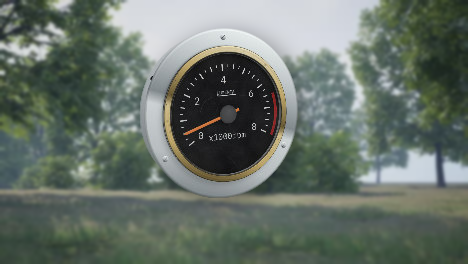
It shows 500; rpm
